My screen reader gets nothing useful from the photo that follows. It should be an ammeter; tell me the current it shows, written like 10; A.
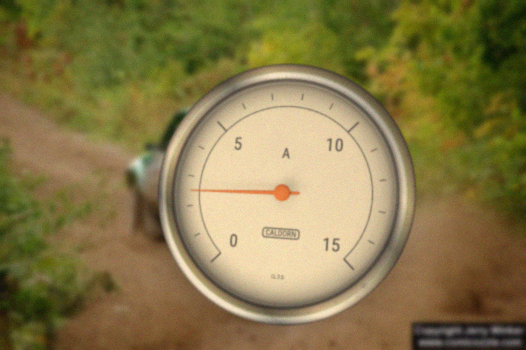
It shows 2.5; A
